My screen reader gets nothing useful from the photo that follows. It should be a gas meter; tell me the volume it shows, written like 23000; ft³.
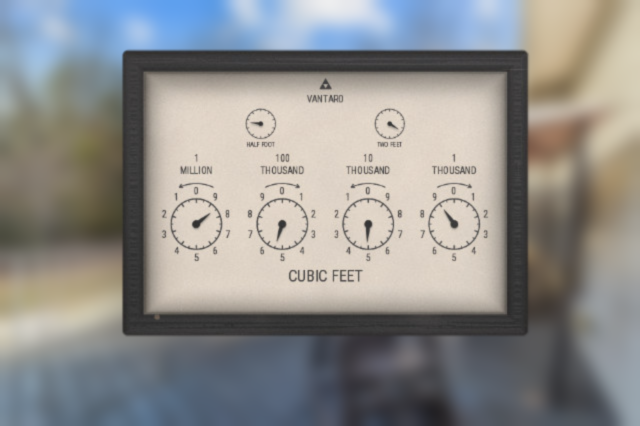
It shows 854900; ft³
